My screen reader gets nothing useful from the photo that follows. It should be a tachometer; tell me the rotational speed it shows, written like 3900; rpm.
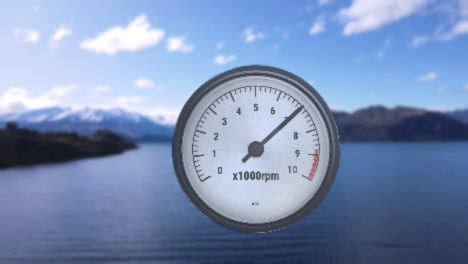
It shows 7000; rpm
